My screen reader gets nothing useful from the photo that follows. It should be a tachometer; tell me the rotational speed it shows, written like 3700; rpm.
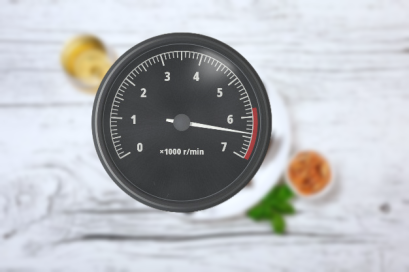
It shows 6400; rpm
